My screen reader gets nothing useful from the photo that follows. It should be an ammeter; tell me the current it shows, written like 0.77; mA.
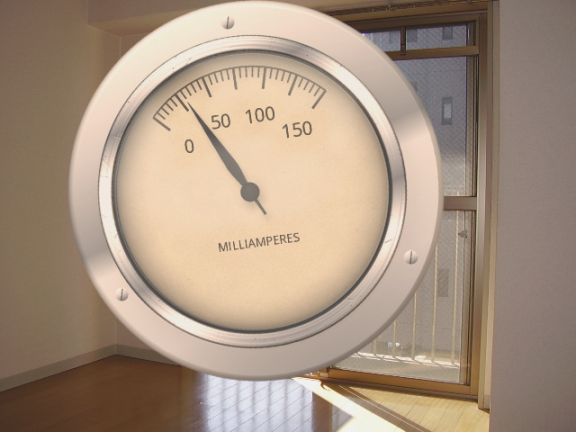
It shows 30; mA
